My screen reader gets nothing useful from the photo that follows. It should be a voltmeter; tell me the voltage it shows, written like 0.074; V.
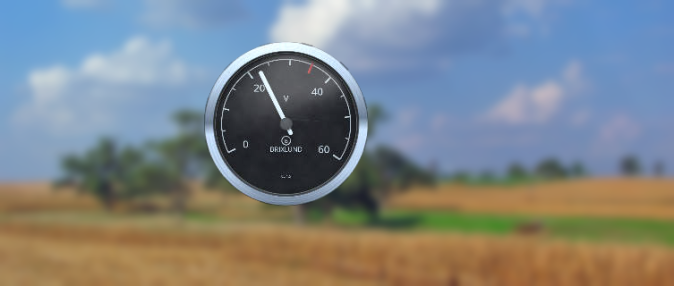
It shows 22.5; V
